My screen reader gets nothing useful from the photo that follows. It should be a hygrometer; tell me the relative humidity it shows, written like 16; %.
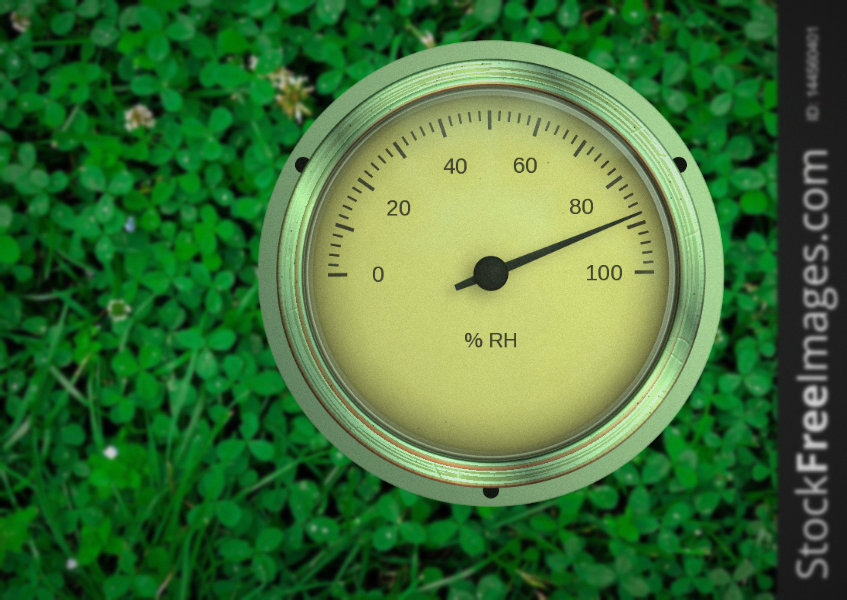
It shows 88; %
